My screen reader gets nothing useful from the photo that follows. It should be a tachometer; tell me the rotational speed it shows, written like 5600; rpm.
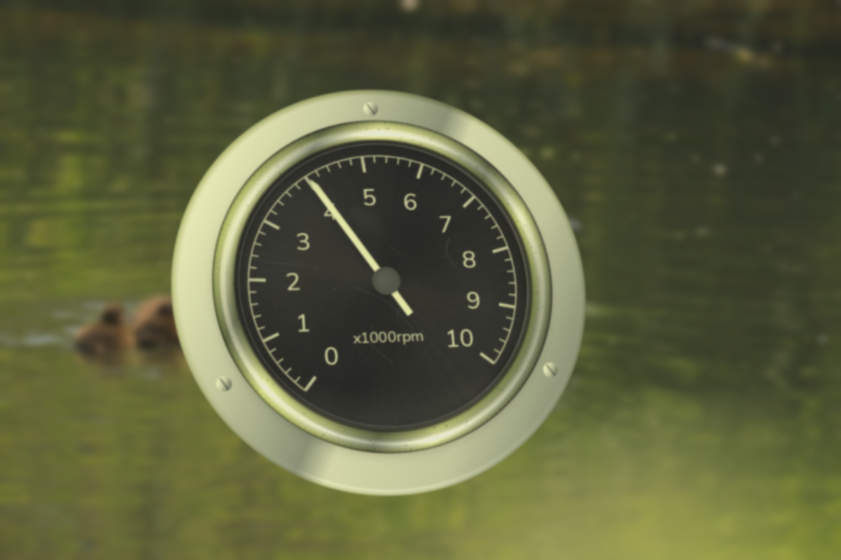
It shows 4000; rpm
